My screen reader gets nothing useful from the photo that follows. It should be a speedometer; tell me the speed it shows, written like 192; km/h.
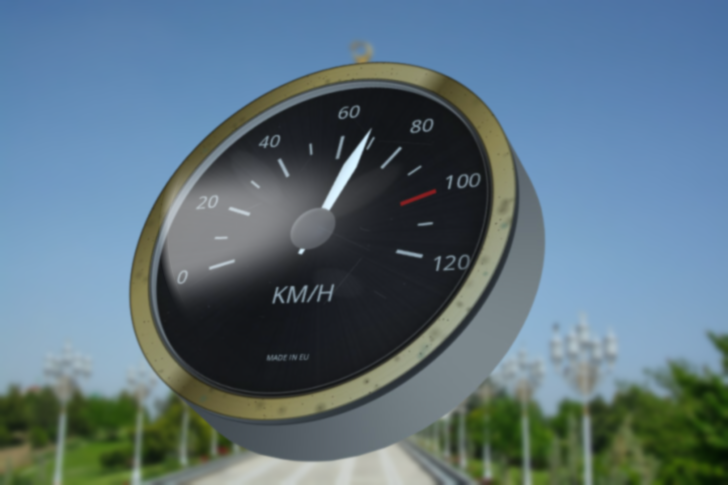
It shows 70; km/h
